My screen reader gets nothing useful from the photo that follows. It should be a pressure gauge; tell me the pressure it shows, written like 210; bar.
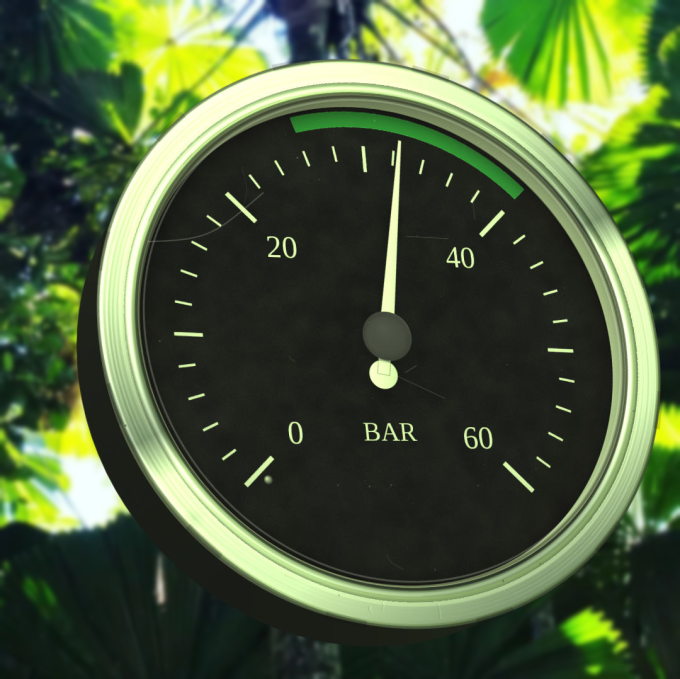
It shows 32; bar
